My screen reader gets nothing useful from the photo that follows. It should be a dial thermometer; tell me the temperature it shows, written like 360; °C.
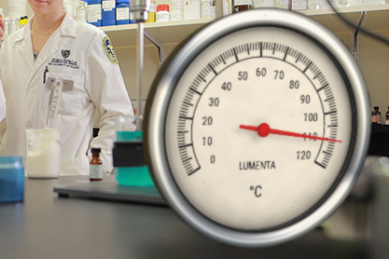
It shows 110; °C
